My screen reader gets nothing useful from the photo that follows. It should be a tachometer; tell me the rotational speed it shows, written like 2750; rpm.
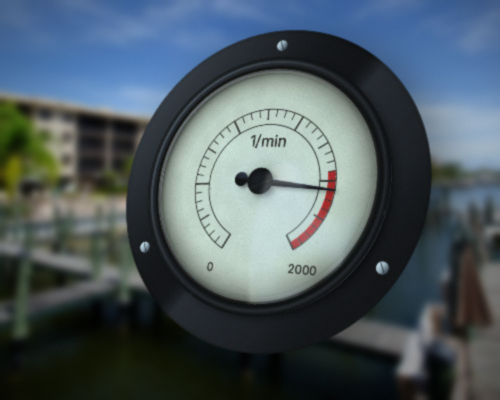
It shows 1650; rpm
